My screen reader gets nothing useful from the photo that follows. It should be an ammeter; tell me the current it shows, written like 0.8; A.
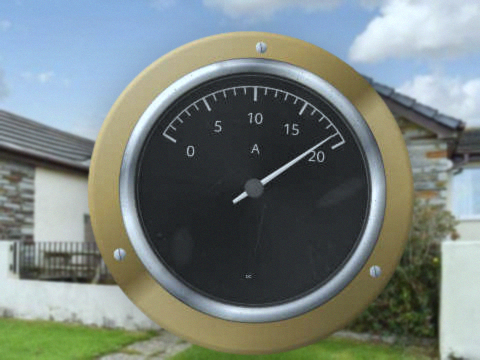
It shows 19; A
